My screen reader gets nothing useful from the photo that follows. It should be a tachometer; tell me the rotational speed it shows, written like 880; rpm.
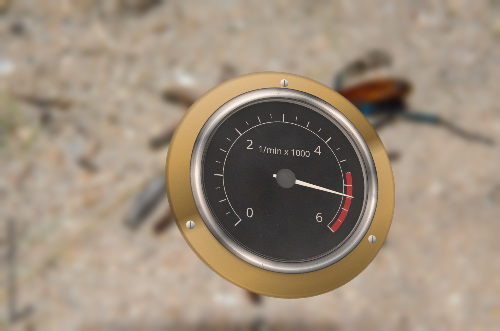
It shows 5250; rpm
